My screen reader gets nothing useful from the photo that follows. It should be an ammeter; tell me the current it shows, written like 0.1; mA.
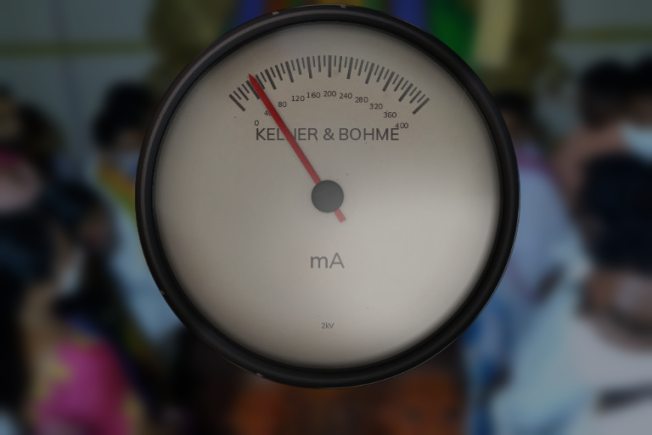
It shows 50; mA
